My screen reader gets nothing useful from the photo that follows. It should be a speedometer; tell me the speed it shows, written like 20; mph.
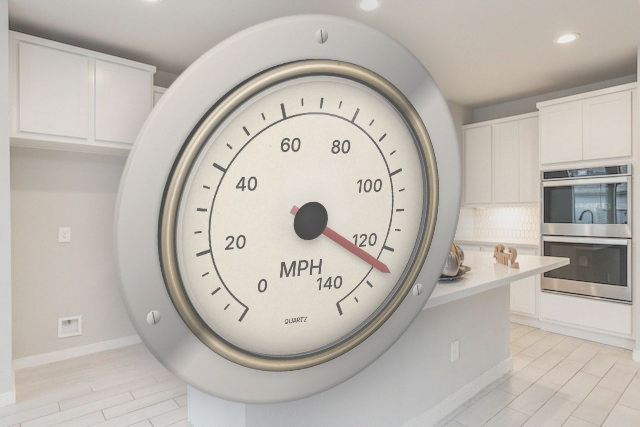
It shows 125; mph
